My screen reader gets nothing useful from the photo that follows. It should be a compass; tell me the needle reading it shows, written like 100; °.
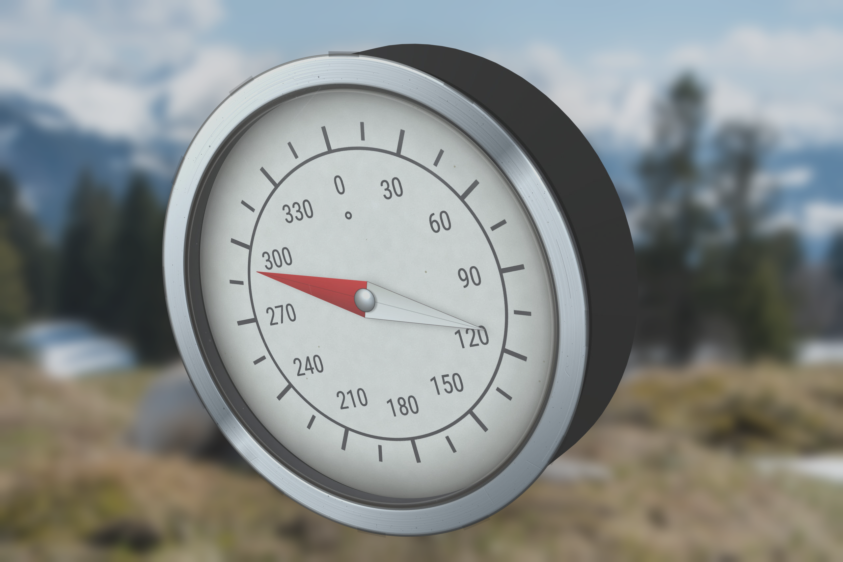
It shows 292.5; °
